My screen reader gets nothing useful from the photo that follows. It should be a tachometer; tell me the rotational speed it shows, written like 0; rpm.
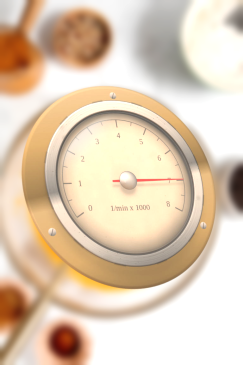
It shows 7000; rpm
